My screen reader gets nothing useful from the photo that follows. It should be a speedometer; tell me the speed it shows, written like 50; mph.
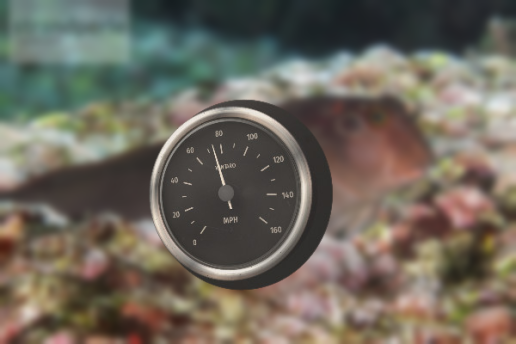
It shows 75; mph
